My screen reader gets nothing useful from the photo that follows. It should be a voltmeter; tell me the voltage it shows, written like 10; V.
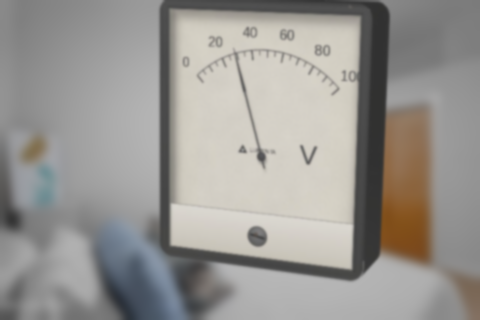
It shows 30; V
